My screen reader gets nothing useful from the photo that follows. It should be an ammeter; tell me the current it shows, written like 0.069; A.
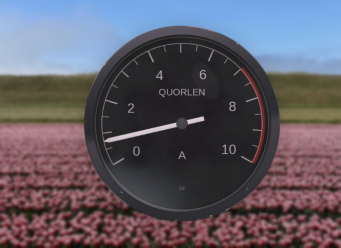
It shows 0.75; A
